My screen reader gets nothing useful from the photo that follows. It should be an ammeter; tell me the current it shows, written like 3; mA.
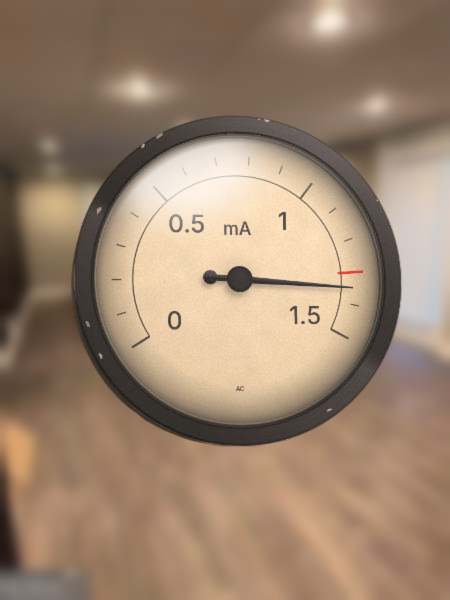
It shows 1.35; mA
